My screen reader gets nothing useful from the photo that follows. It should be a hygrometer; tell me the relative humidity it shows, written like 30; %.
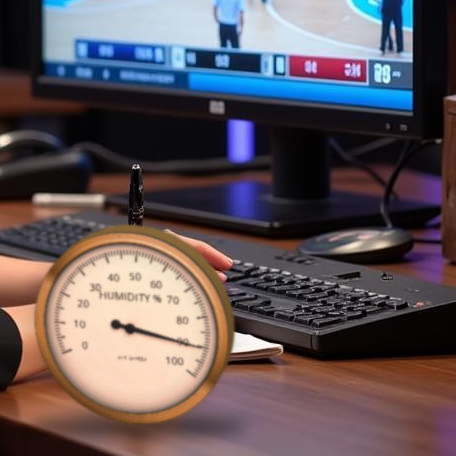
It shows 90; %
